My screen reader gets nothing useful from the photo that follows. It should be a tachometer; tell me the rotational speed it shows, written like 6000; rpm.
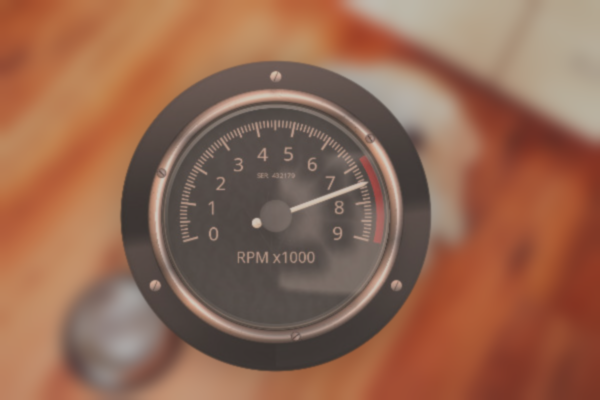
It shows 7500; rpm
